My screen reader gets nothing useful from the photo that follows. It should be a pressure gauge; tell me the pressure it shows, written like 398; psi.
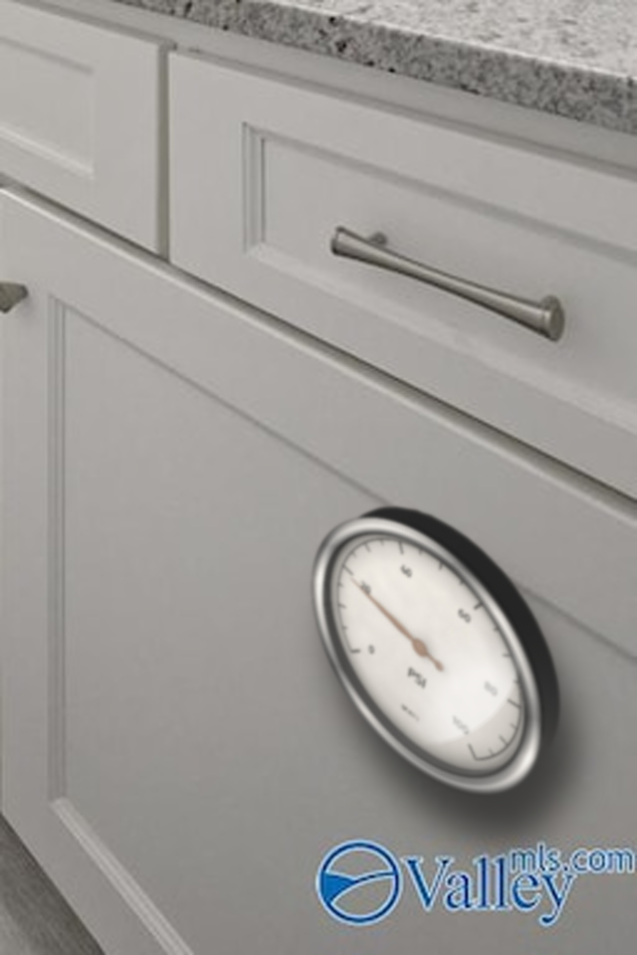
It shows 20; psi
